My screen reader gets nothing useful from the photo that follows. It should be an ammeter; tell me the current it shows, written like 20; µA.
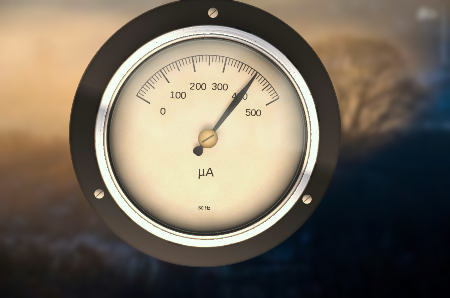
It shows 400; µA
